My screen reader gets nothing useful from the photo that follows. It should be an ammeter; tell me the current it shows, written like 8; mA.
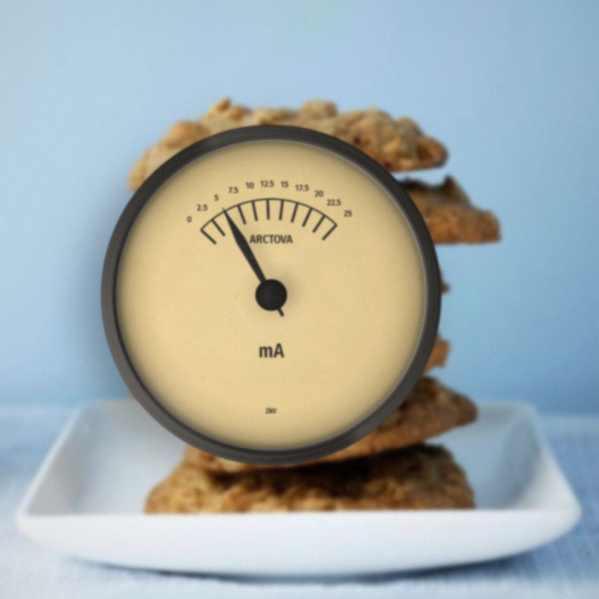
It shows 5; mA
